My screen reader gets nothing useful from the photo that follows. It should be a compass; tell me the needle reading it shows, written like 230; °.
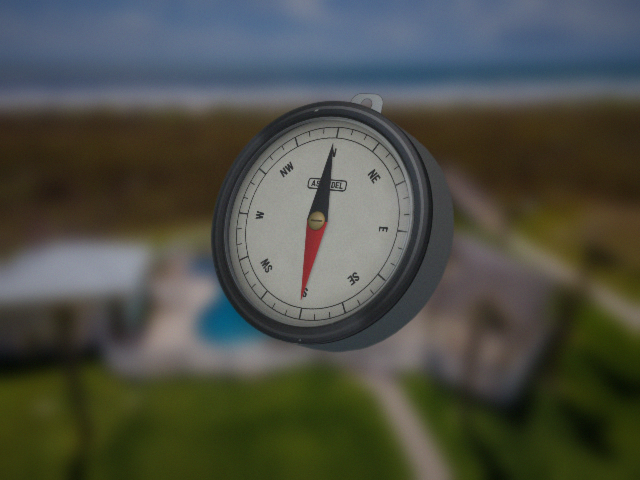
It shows 180; °
